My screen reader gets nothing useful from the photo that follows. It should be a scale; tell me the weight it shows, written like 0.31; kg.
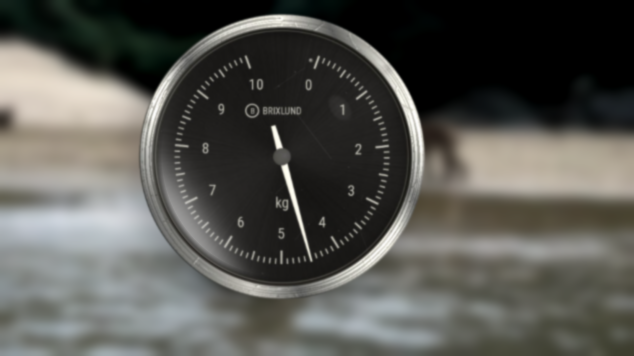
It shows 4.5; kg
